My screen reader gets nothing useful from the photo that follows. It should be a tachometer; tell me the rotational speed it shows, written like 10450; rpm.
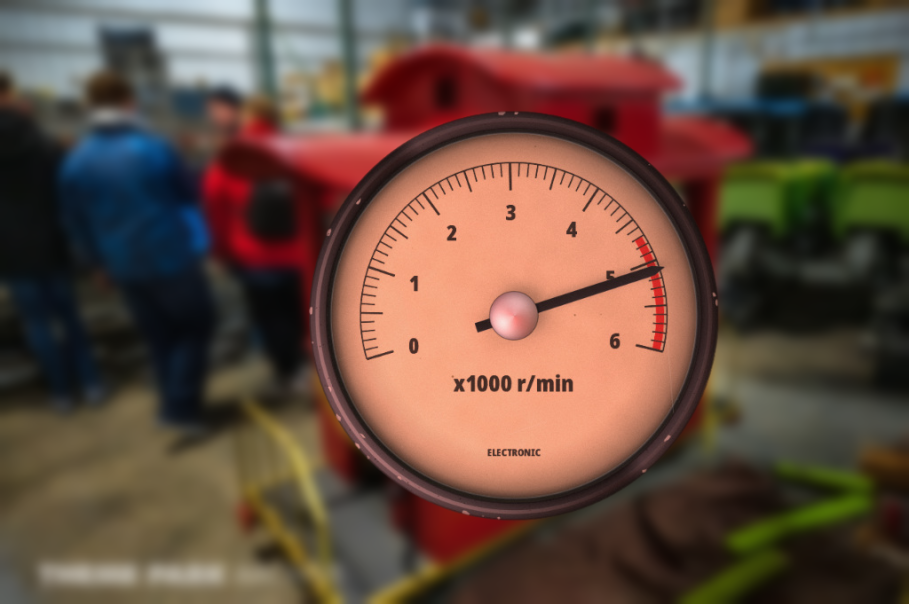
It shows 5100; rpm
